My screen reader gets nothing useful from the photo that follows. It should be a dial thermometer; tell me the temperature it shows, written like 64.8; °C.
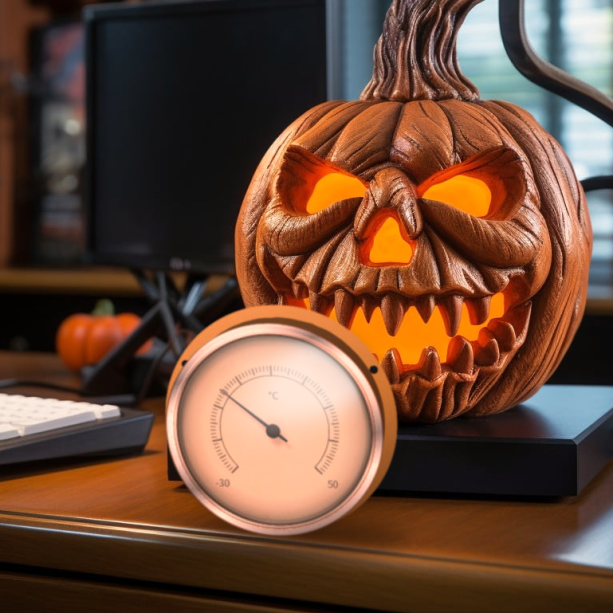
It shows -5; °C
